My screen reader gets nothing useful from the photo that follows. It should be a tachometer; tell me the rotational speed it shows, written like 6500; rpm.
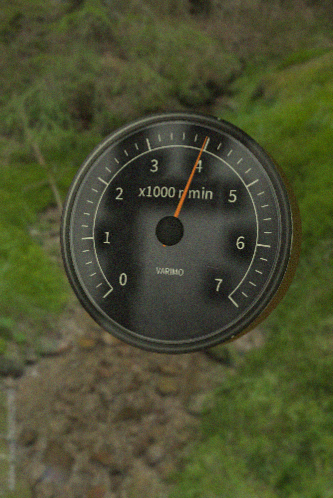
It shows 4000; rpm
